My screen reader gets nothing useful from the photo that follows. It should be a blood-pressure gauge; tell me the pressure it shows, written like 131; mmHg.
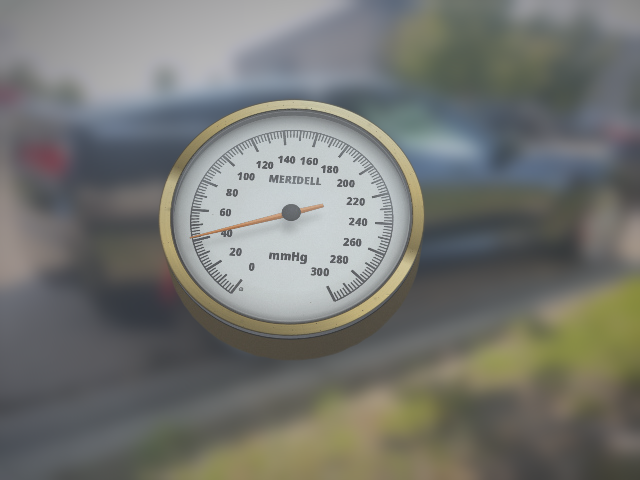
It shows 40; mmHg
